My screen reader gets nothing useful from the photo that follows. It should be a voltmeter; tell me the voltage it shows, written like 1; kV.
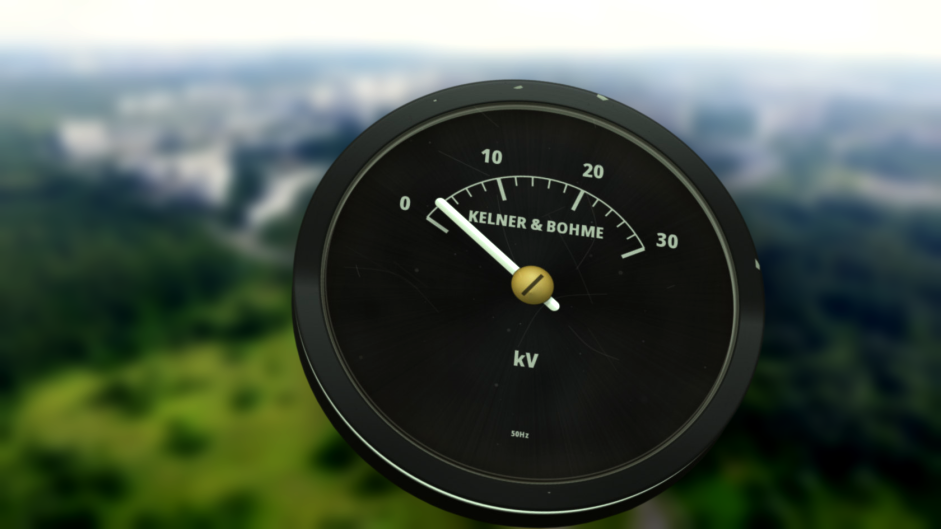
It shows 2; kV
